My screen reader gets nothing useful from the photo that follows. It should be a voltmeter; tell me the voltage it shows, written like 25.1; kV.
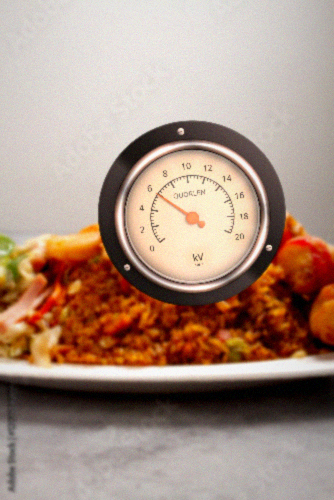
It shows 6; kV
